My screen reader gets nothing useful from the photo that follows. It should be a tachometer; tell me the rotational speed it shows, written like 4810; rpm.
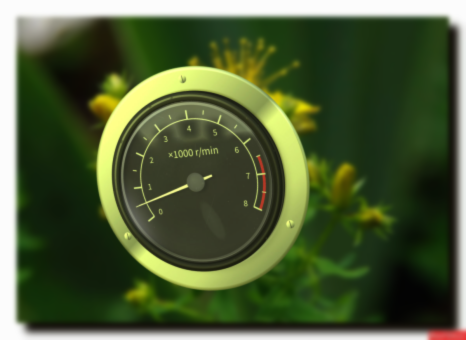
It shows 500; rpm
